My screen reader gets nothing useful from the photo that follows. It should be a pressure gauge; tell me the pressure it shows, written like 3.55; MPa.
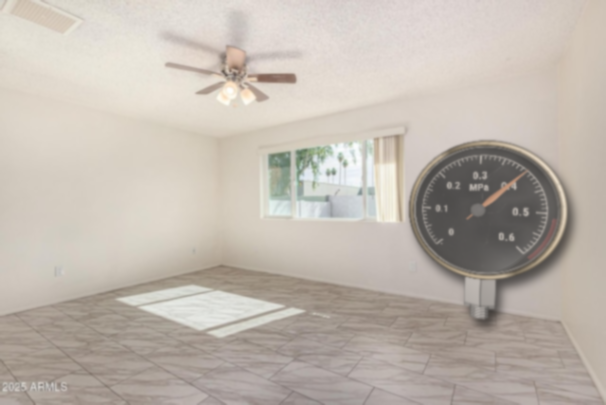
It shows 0.4; MPa
